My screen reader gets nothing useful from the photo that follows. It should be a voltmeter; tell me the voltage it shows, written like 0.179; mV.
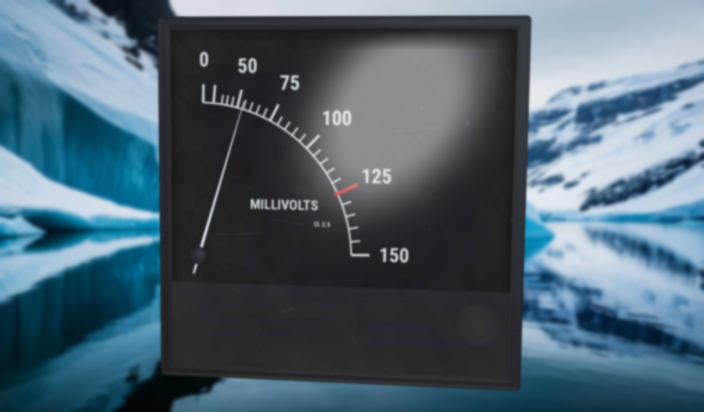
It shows 55; mV
